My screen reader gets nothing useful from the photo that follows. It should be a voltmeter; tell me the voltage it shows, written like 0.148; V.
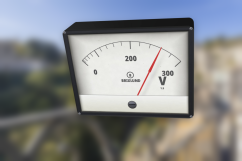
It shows 260; V
